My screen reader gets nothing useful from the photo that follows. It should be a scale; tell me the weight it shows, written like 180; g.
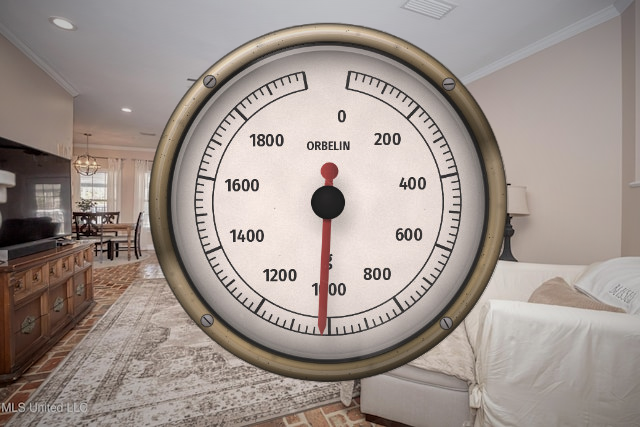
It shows 1020; g
